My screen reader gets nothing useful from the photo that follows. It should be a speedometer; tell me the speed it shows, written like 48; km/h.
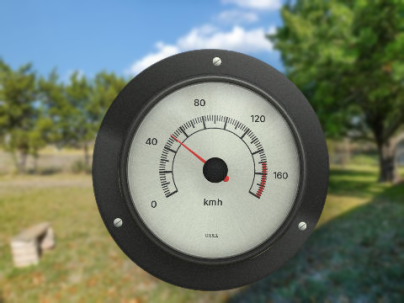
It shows 50; km/h
